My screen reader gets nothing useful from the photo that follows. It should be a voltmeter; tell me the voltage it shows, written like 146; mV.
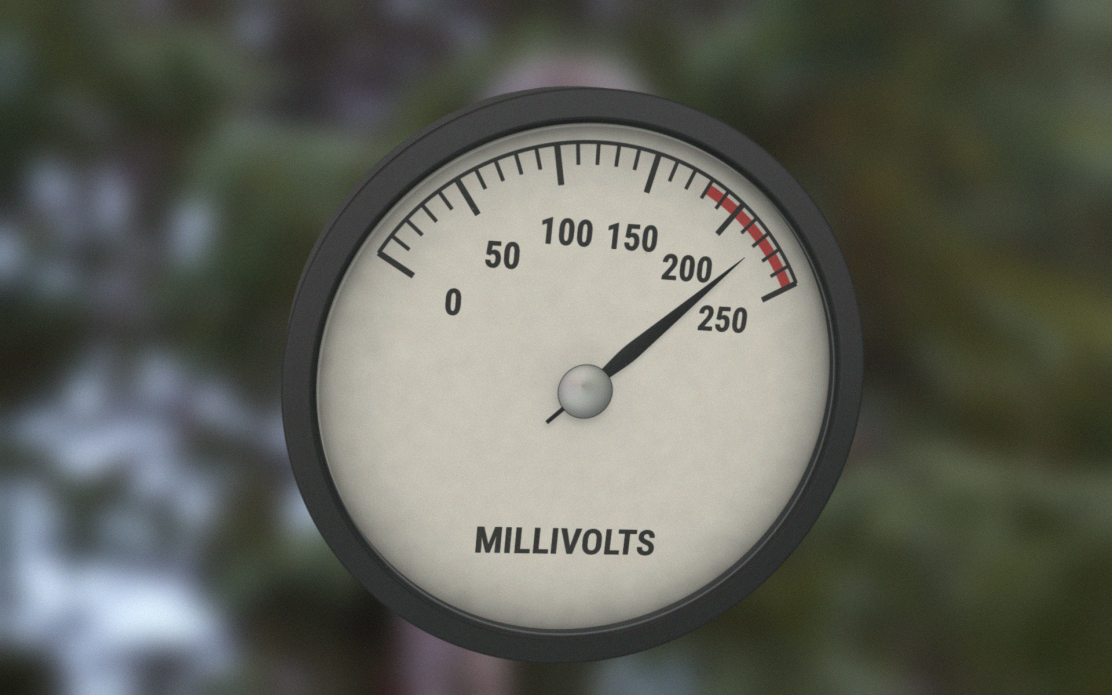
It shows 220; mV
